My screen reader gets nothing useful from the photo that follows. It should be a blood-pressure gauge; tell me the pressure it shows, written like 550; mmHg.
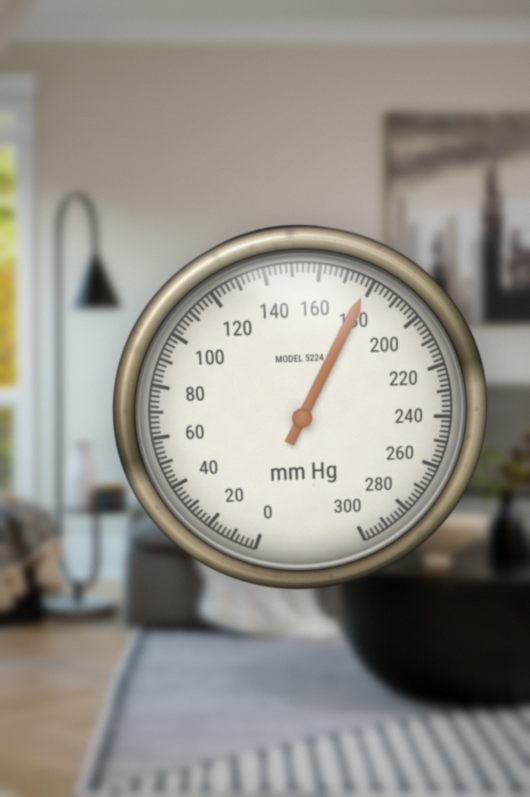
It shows 178; mmHg
